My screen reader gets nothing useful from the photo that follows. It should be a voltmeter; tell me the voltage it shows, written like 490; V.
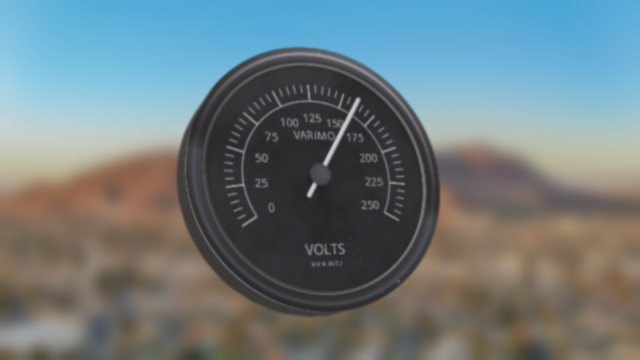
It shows 160; V
